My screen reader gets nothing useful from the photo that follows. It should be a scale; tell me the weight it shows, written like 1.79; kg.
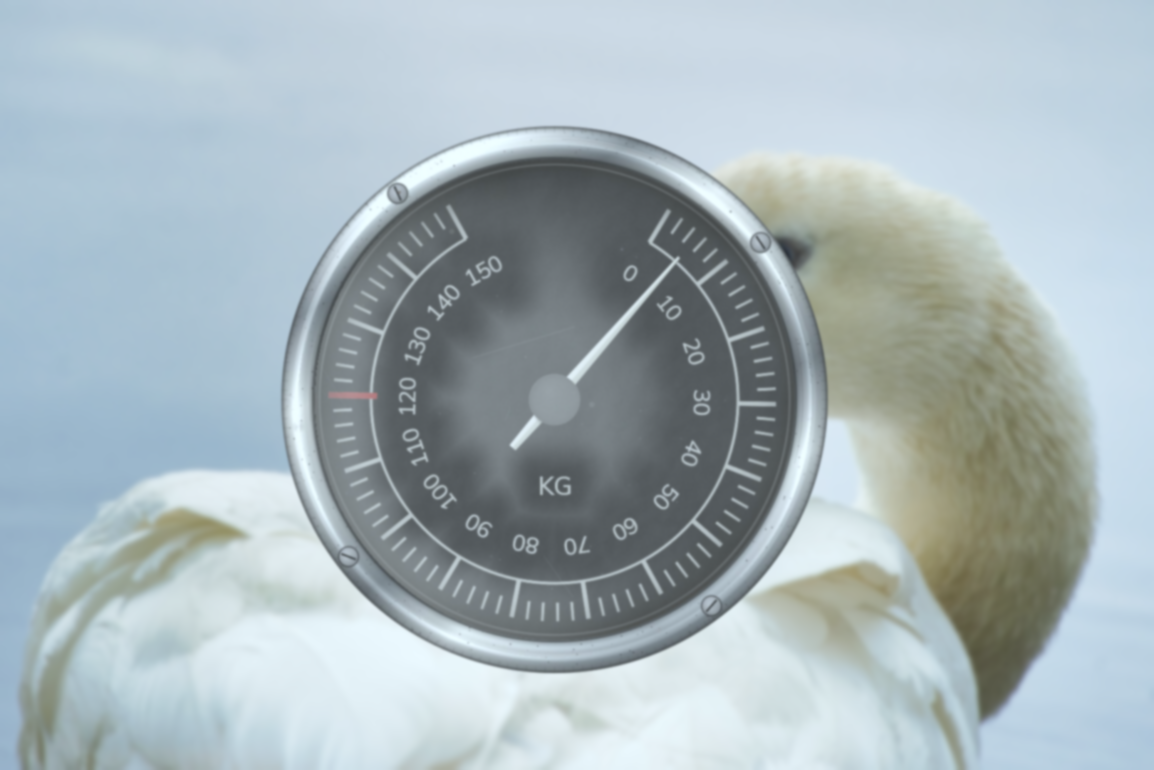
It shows 5; kg
